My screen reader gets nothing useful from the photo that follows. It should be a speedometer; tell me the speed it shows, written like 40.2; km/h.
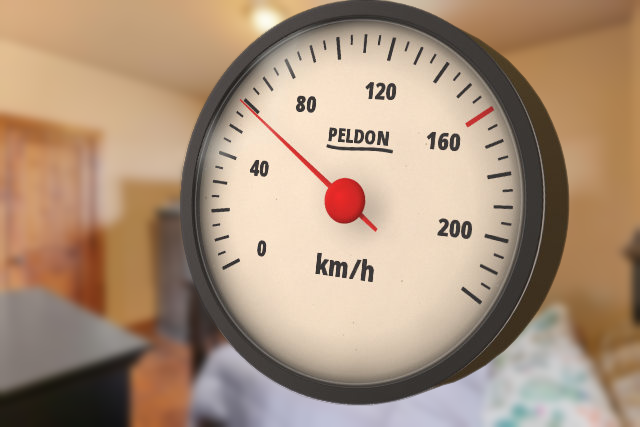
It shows 60; km/h
